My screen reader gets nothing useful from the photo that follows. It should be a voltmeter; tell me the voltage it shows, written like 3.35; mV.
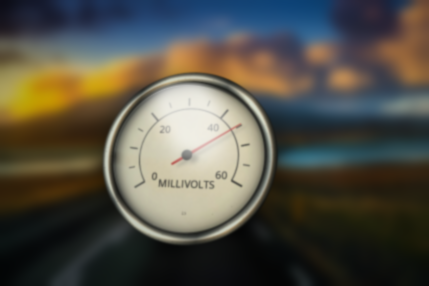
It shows 45; mV
